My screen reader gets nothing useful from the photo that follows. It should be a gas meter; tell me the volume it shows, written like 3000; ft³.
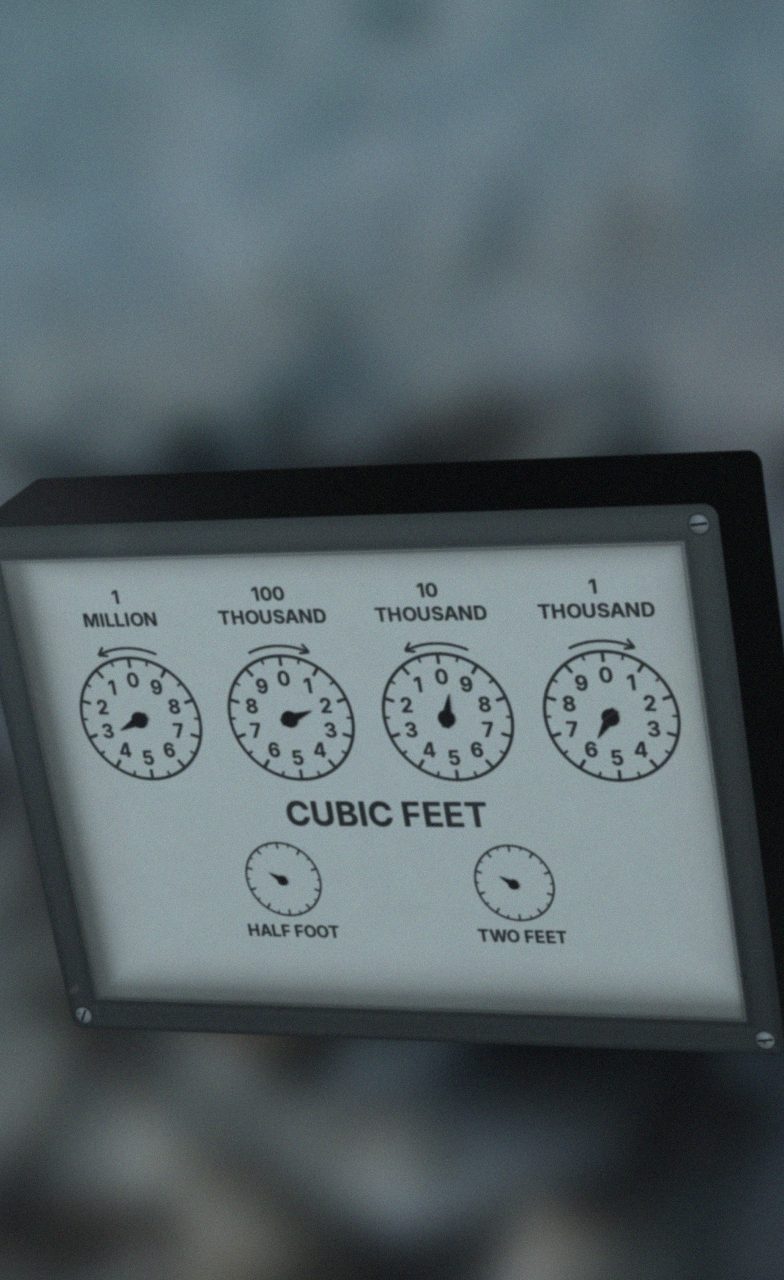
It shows 319600; ft³
